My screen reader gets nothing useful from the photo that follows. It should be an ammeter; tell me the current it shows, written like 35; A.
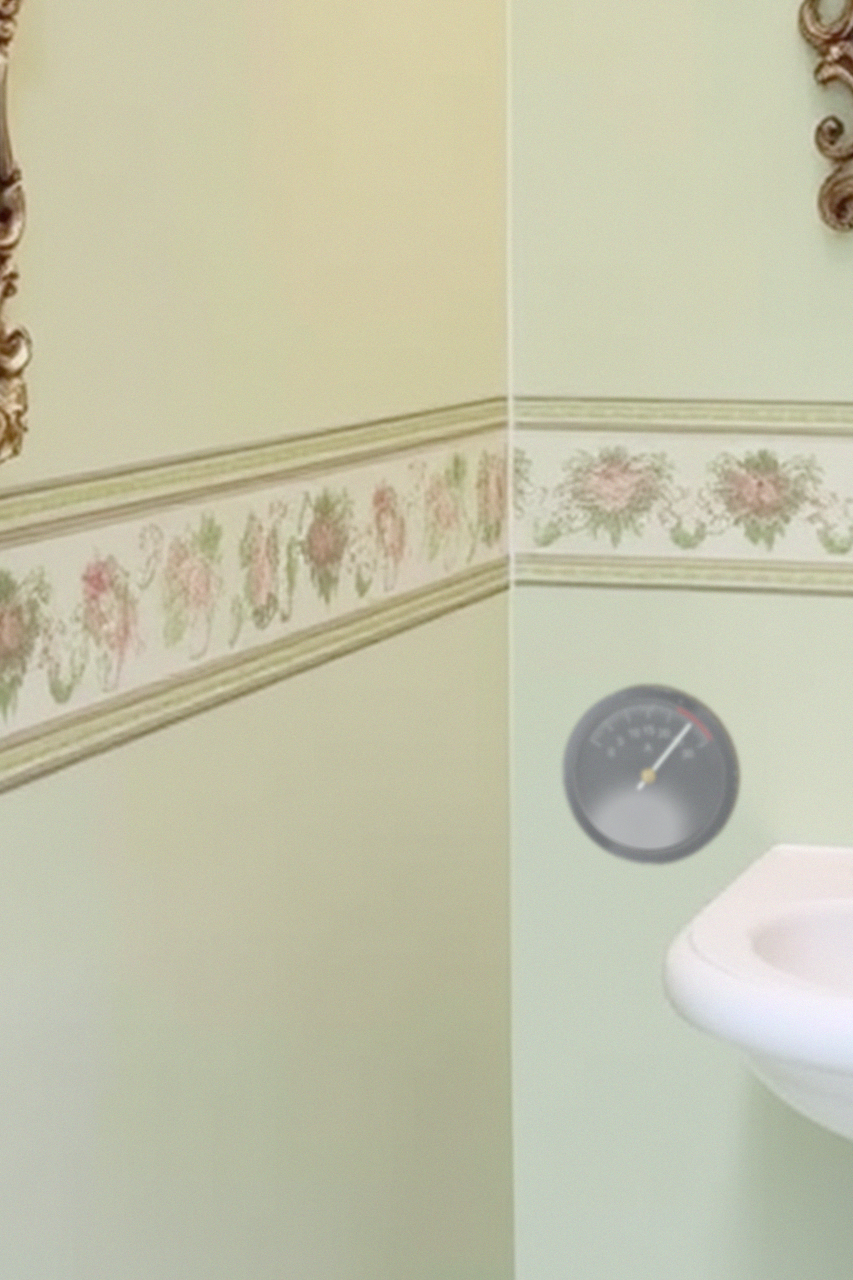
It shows 25; A
